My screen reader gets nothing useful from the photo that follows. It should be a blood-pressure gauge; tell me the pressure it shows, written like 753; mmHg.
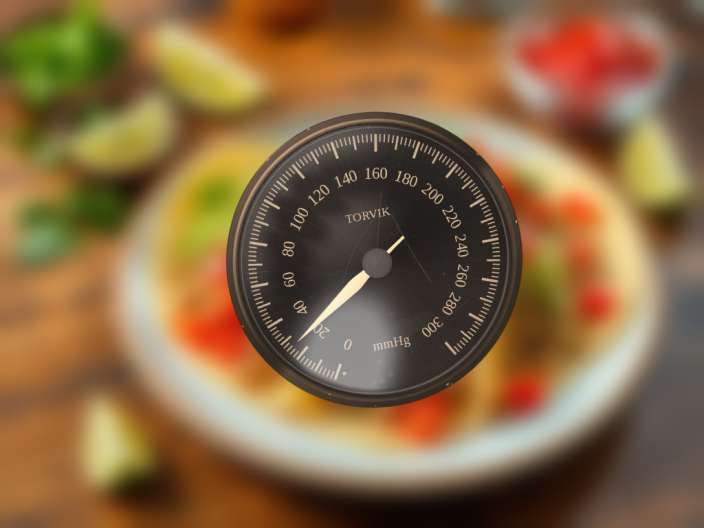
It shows 26; mmHg
